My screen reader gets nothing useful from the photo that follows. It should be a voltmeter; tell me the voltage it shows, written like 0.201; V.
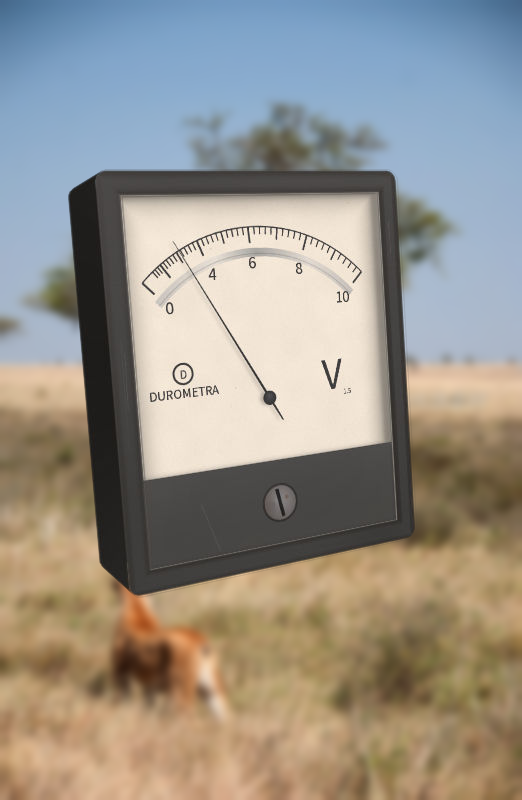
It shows 3; V
